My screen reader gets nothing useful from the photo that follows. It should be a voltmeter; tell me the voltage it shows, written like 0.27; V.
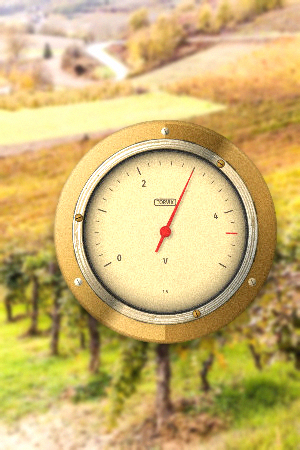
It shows 3; V
